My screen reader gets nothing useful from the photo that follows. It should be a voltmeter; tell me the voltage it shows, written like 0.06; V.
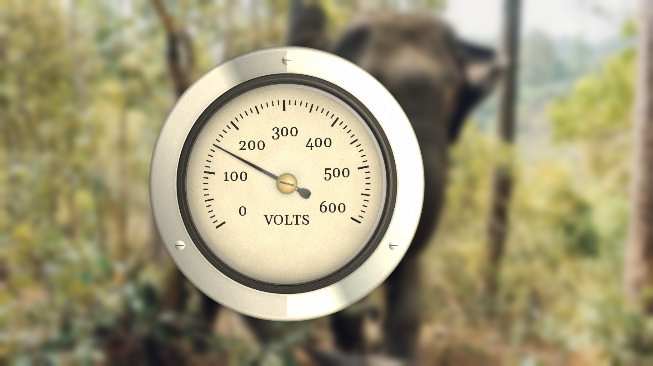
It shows 150; V
